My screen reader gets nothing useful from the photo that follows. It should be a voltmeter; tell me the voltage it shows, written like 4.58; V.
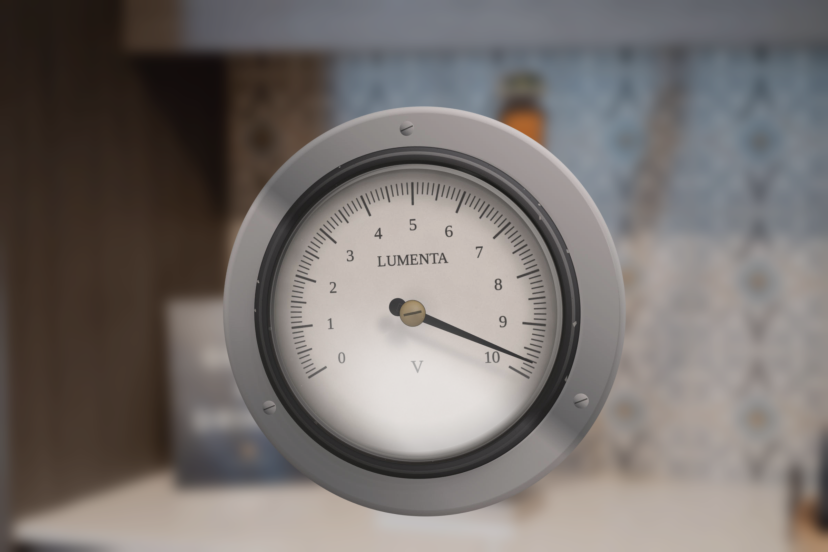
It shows 9.7; V
